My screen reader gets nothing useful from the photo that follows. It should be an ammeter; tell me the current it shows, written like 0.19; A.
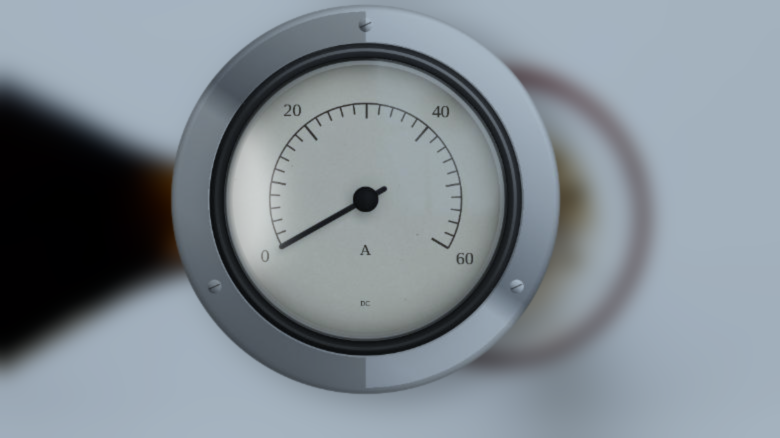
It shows 0; A
